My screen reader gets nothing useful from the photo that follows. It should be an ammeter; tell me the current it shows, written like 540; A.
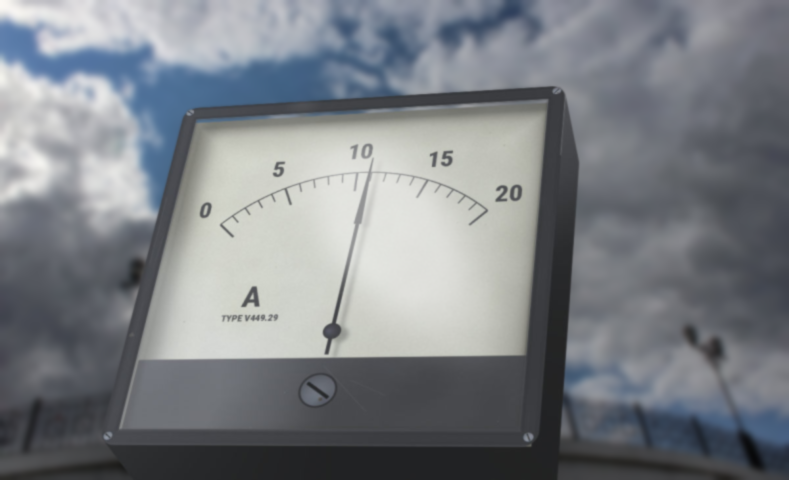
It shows 11; A
